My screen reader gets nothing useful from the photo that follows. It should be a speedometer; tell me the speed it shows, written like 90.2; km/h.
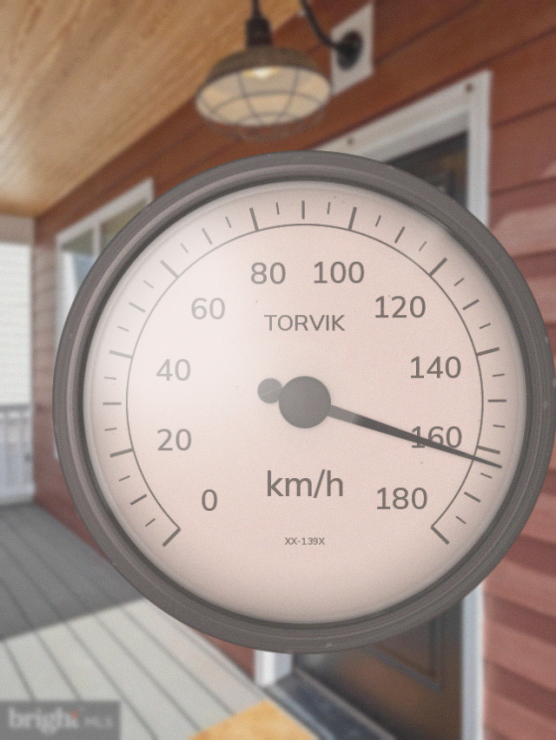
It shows 162.5; km/h
